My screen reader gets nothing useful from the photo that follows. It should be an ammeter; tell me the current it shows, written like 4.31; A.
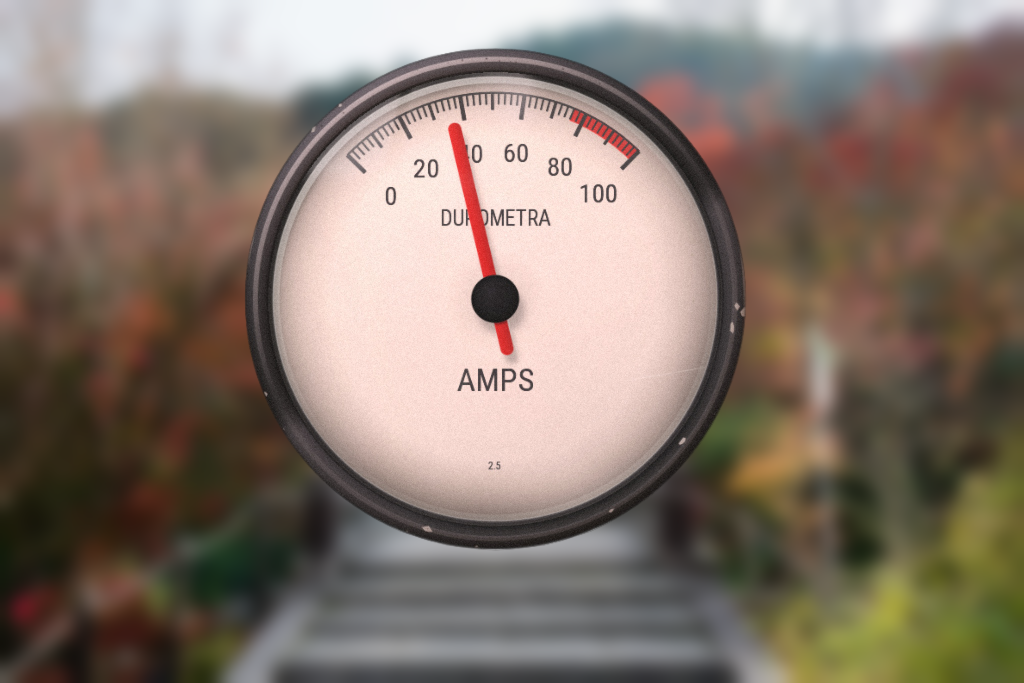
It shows 36; A
